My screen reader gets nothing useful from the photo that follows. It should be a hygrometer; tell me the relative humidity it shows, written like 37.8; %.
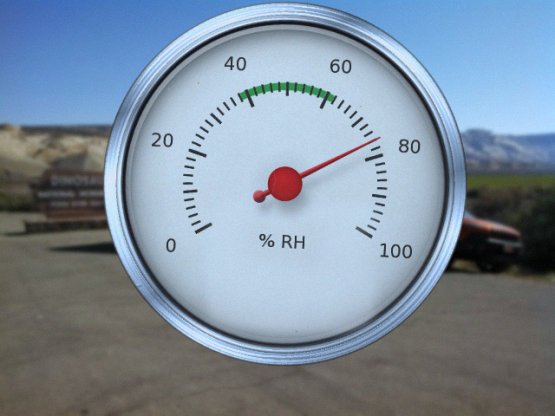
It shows 76; %
